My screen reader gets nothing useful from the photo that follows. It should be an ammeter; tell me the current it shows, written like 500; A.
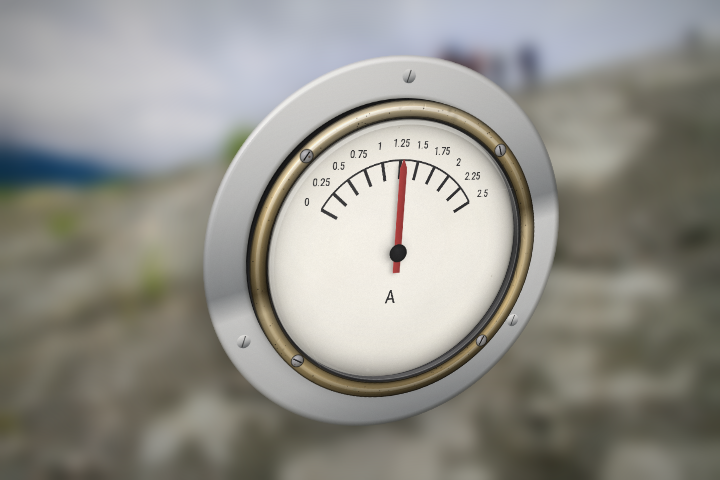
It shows 1.25; A
